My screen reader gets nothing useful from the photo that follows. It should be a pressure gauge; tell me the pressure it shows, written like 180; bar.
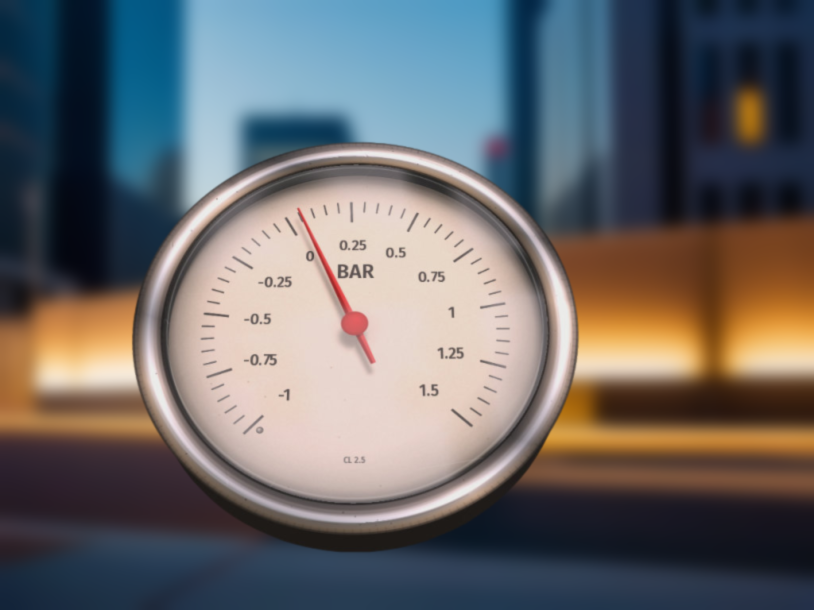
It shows 0.05; bar
